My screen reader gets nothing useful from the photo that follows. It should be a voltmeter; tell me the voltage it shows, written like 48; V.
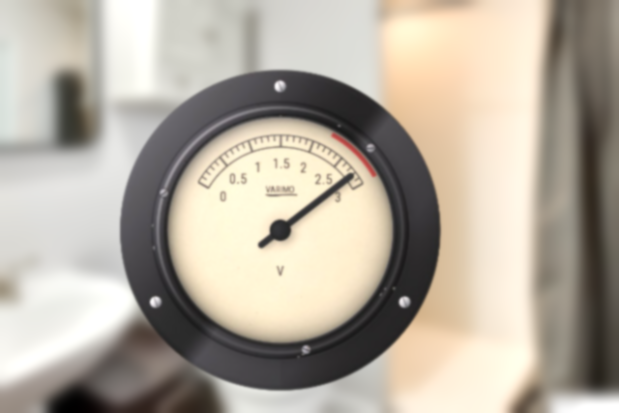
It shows 2.8; V
